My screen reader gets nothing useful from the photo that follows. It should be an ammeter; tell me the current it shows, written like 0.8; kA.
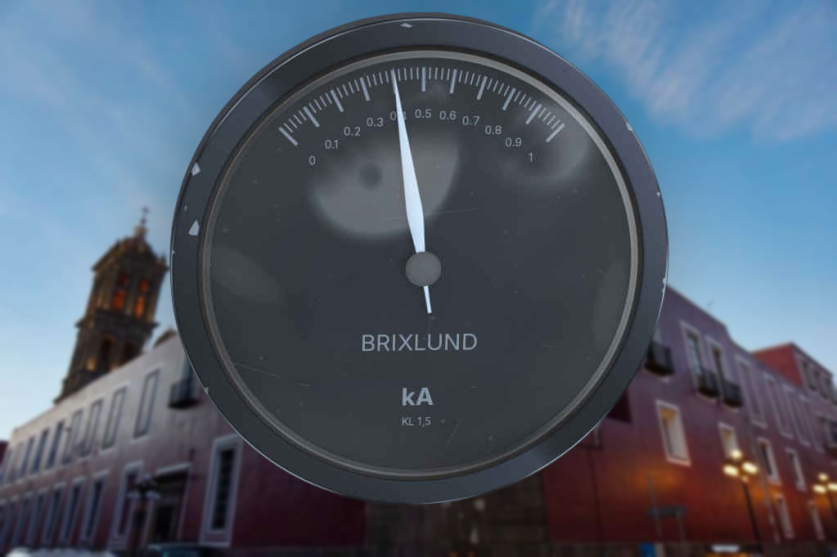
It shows 0.4; kA
